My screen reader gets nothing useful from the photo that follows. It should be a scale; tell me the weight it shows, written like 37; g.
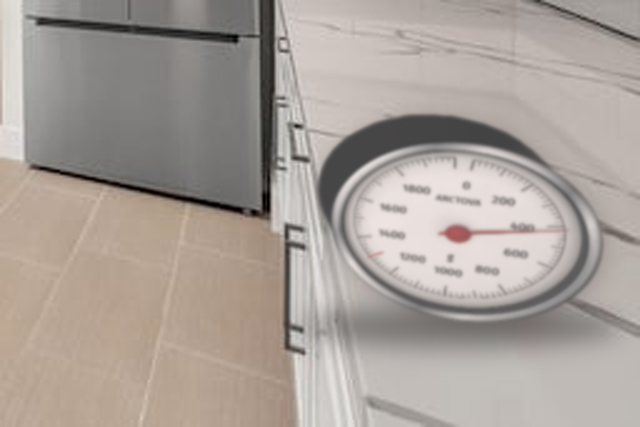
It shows 400; g
